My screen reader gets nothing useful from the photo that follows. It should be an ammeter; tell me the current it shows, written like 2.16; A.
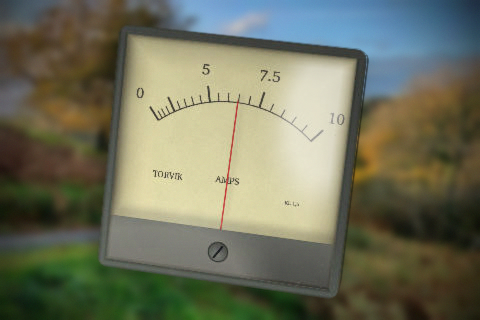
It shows 6.5; A
